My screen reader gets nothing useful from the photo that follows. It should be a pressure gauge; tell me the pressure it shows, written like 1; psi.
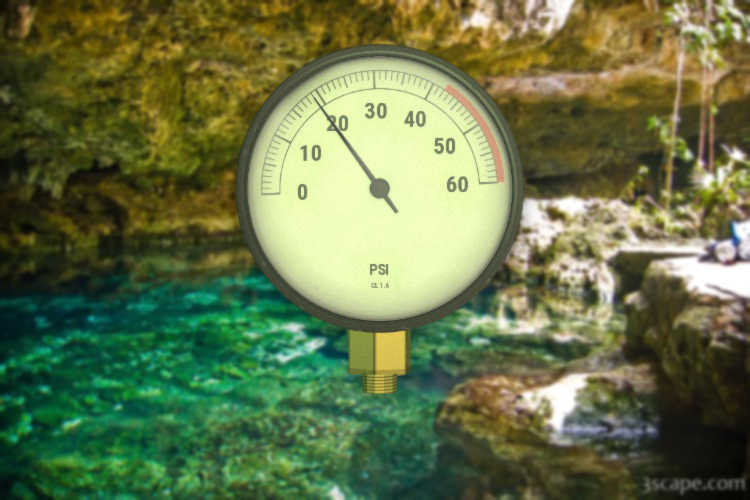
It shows 19; psi
